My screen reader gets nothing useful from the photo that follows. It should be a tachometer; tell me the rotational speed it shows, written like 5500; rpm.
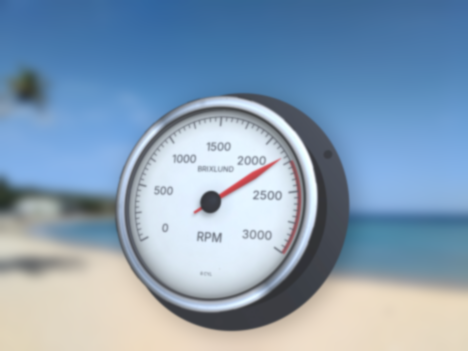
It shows 2200; rpm
